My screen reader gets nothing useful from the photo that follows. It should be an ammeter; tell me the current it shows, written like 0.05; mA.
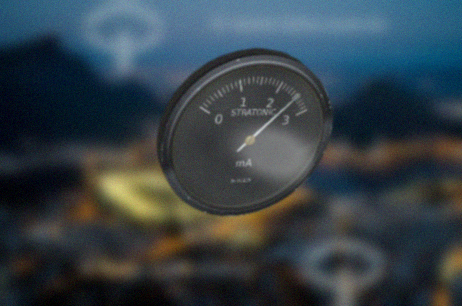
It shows 2.5; mA
